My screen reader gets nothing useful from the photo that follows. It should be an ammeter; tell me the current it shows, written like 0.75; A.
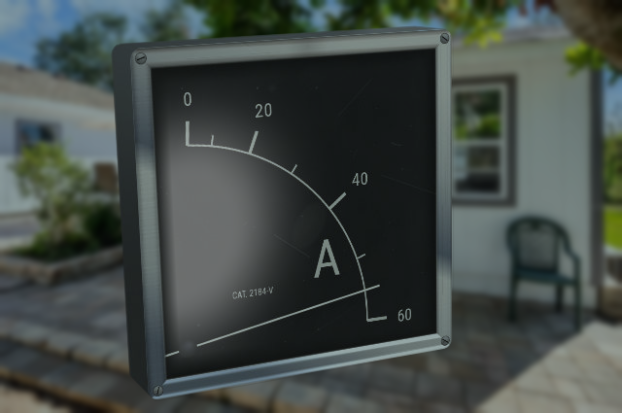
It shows 55; A
